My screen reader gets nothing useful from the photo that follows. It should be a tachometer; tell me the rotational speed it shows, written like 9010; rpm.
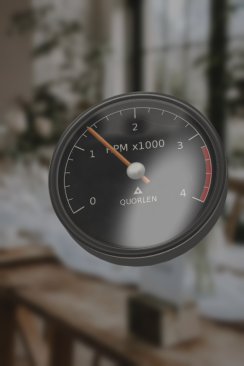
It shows 1300; rpm
